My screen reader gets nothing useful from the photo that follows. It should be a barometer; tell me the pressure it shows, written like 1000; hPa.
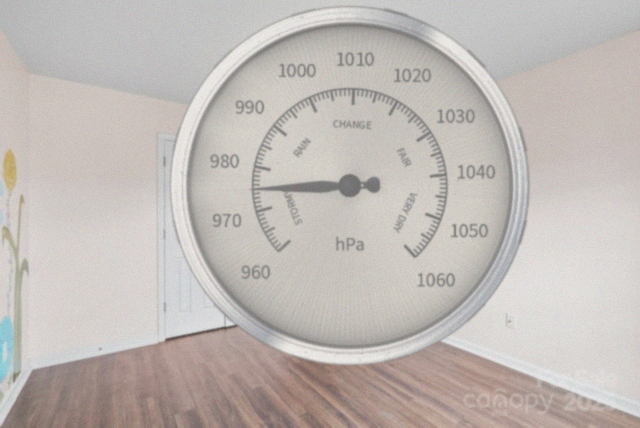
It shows 975; hPa
